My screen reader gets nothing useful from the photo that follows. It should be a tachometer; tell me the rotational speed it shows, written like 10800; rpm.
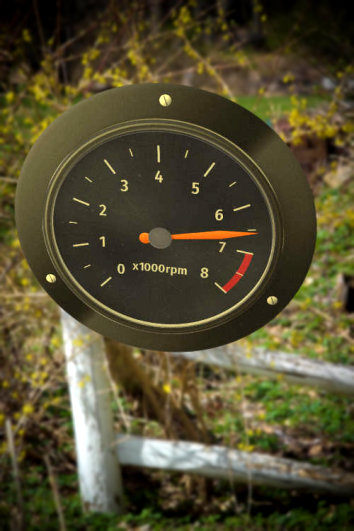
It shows 6500; rpm
